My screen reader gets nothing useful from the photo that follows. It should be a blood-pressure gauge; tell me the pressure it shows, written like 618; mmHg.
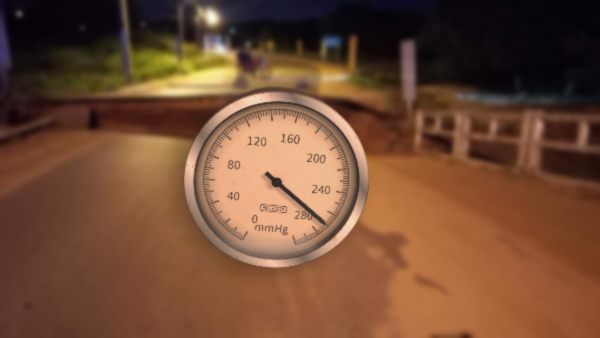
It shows 270; mmHg
